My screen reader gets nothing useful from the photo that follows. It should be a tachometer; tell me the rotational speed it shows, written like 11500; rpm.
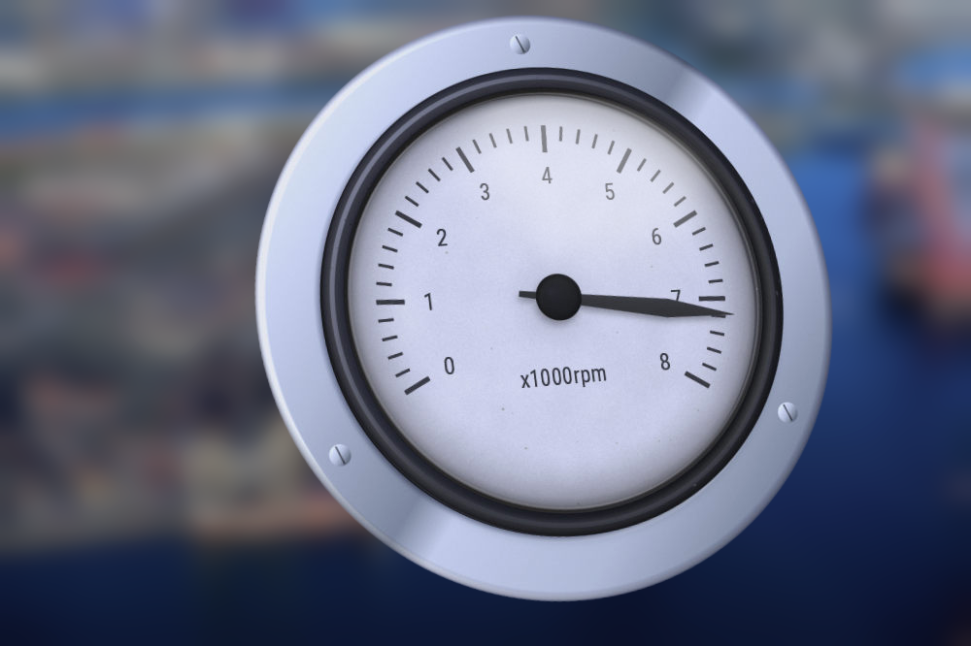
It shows 7200; rpm
